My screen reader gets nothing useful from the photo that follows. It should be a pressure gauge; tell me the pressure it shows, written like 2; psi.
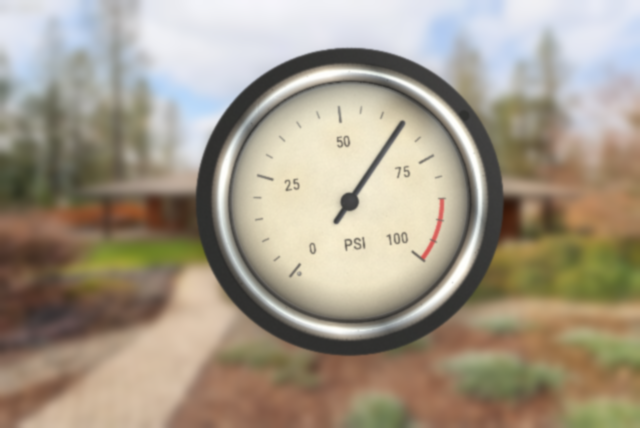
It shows 65; psi
